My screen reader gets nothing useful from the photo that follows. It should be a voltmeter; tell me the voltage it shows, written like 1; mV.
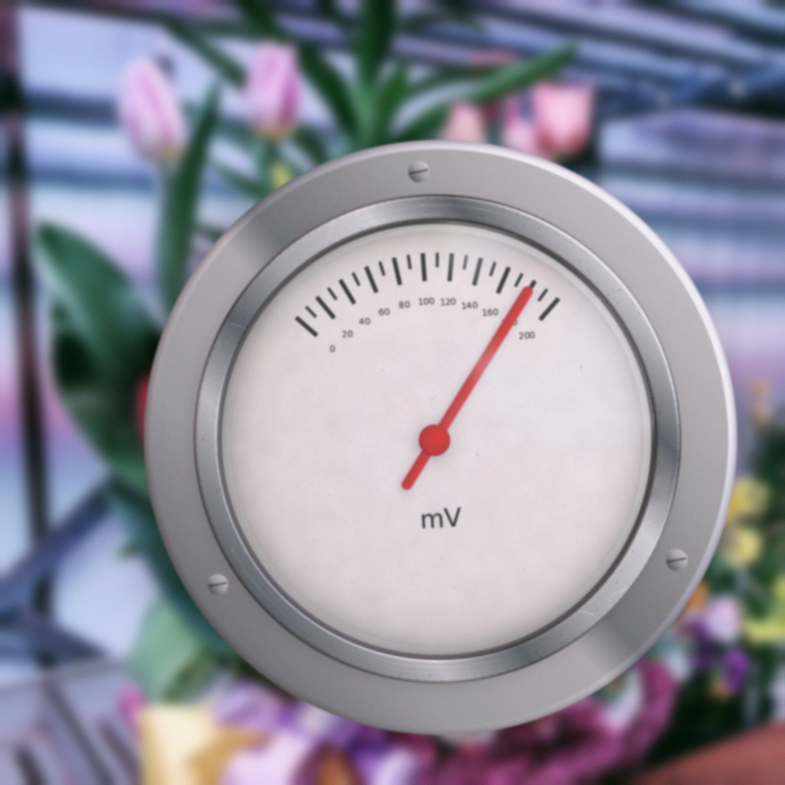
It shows 180; mV
